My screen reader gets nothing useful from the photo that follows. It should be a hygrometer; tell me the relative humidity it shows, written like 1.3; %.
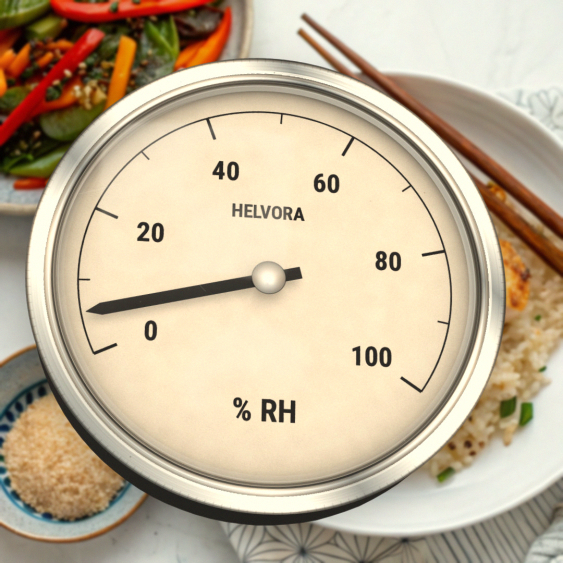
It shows 5; %
